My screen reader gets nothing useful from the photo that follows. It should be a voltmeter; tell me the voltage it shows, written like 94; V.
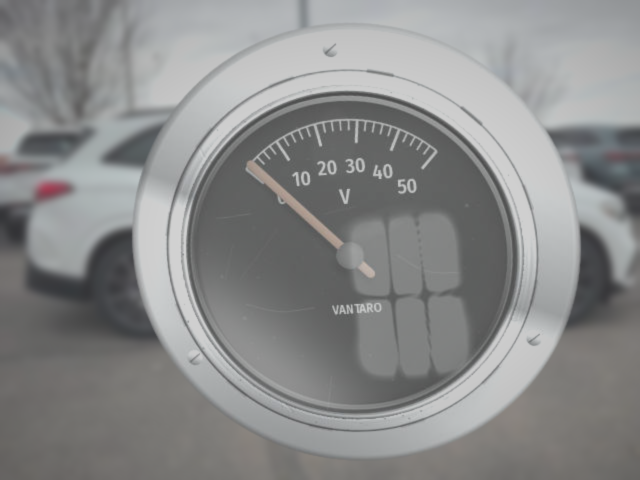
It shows 2; V
